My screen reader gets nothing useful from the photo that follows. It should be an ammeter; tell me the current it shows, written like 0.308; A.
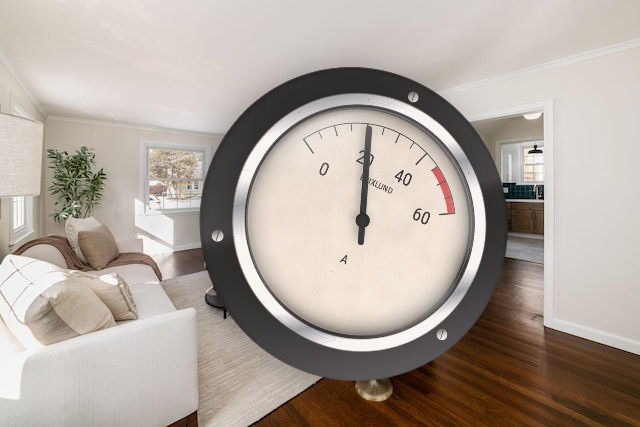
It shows 20; A
